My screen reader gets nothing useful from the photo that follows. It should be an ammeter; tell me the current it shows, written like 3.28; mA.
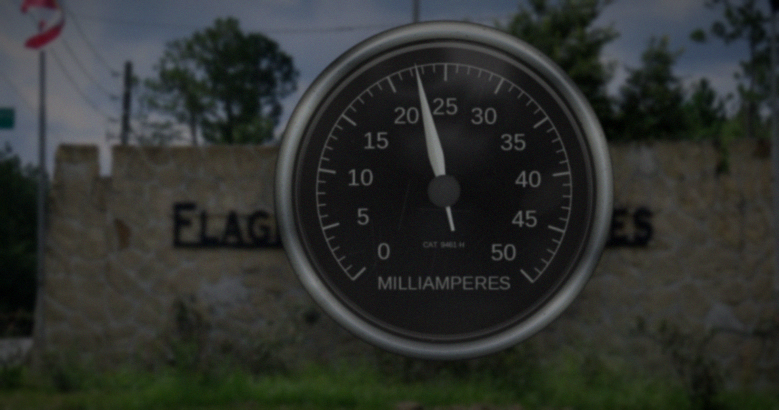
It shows 22.5; mA
